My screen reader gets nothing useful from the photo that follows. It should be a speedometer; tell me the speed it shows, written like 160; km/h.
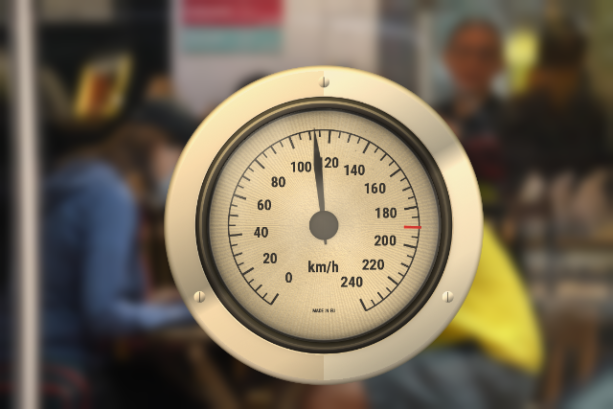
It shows 112.5; km/h
